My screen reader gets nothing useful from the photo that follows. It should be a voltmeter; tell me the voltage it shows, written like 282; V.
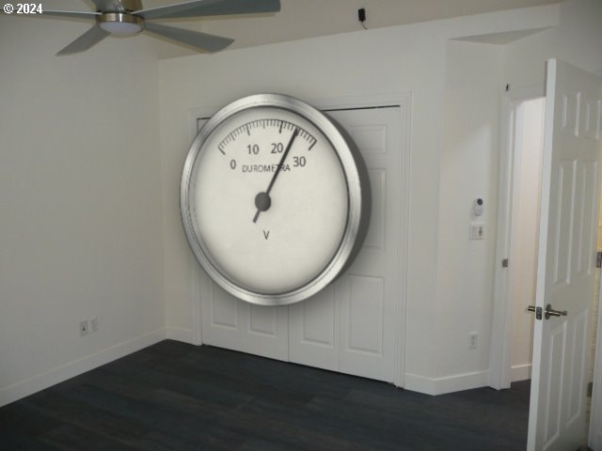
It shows 25; V
